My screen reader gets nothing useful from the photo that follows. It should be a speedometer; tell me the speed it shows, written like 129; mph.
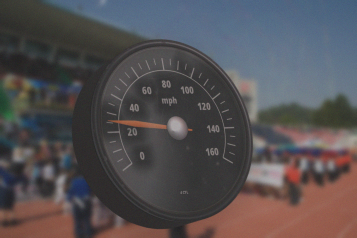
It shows 25; mph
